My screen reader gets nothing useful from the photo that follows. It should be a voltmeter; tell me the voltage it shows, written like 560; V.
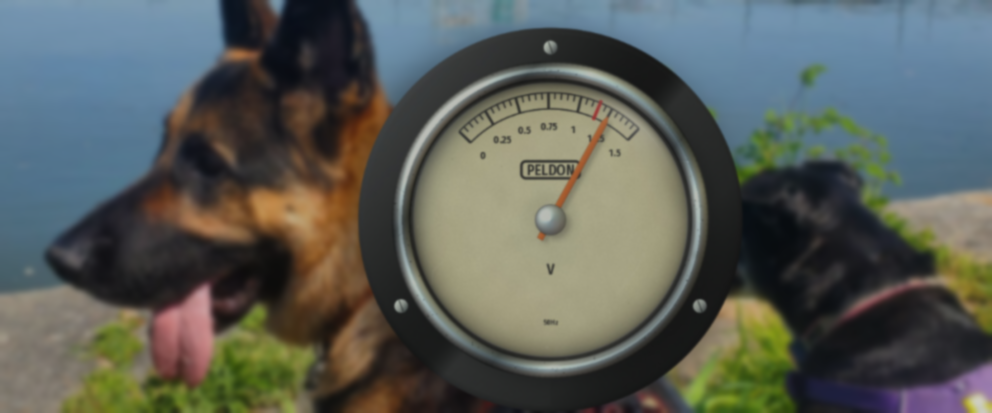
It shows 1.25; V
